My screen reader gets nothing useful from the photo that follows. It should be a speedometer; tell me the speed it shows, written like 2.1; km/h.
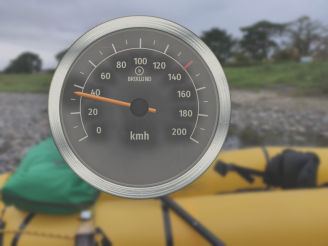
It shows 35; km/h
